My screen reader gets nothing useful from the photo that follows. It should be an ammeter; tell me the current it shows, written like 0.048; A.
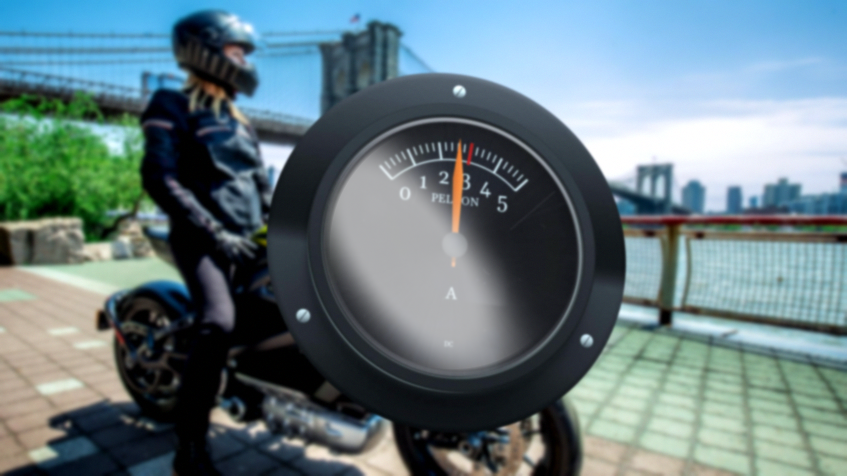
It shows 2.6; A
